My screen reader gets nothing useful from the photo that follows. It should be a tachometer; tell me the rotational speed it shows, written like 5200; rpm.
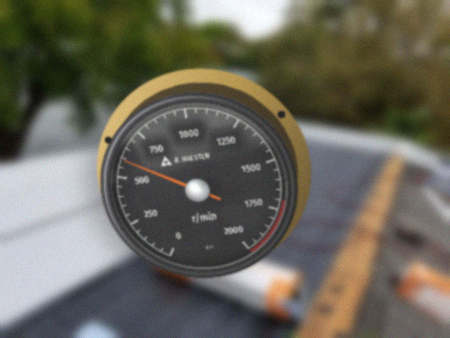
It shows 600; rpm
